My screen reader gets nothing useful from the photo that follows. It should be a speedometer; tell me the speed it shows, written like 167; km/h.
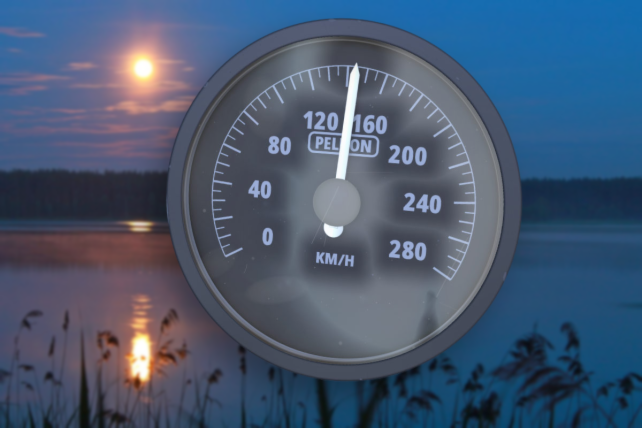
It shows 145; km/h
